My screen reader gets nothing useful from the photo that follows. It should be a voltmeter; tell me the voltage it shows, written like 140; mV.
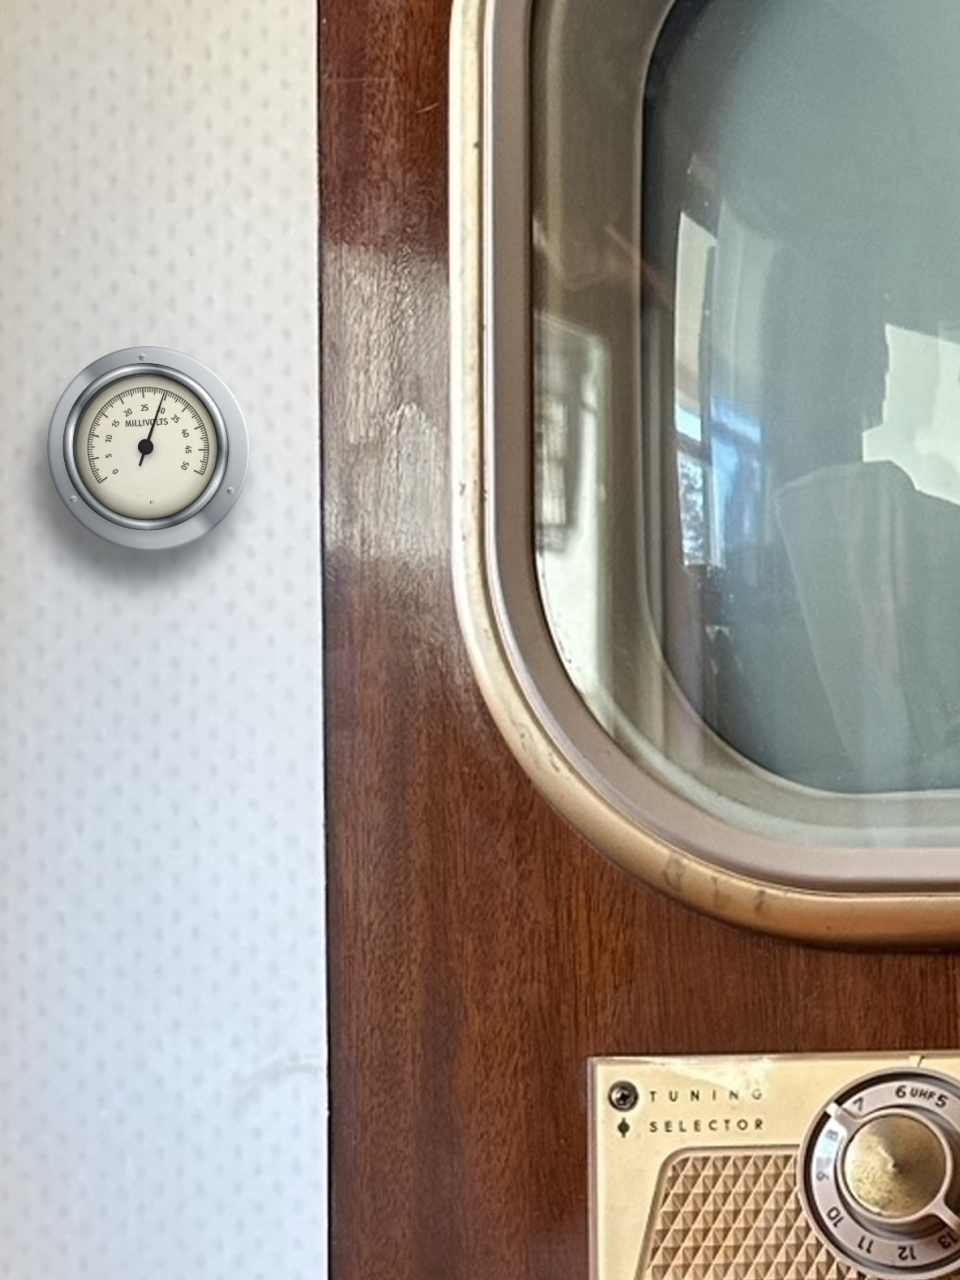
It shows 30; mV
